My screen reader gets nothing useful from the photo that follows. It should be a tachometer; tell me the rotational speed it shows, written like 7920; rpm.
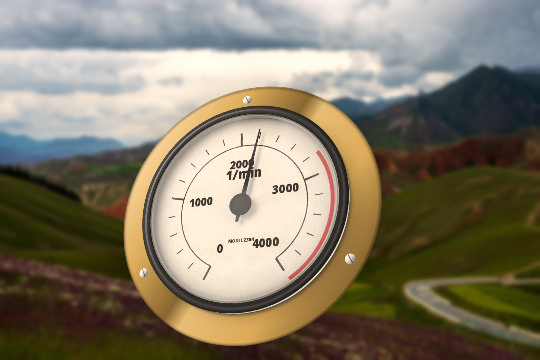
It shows 2200; rpm
